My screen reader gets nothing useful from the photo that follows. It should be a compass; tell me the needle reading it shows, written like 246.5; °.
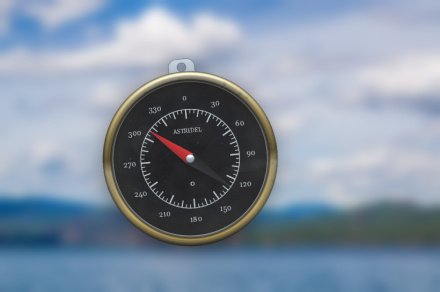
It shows 310; °
